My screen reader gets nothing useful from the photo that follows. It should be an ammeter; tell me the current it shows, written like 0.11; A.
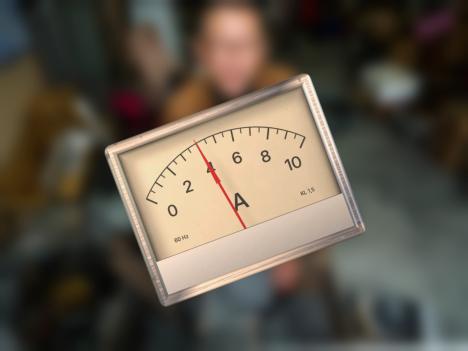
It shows 4; A
